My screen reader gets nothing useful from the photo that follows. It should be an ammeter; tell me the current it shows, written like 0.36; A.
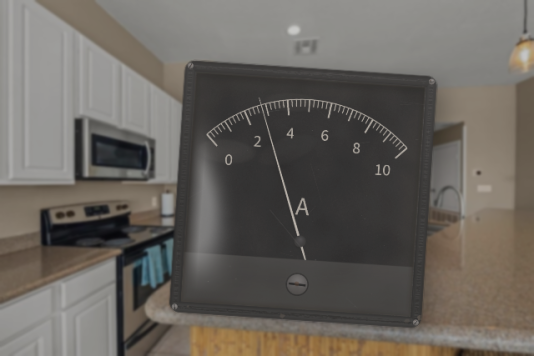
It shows 2.8; A
